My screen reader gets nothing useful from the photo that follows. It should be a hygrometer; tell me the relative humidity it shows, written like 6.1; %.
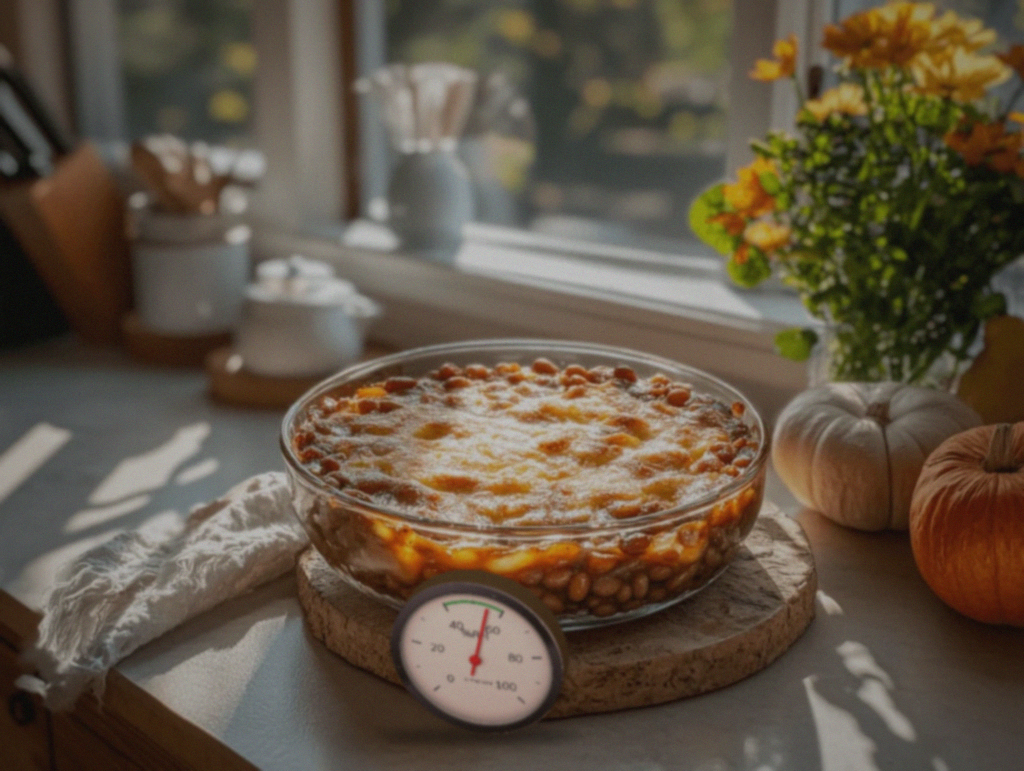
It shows 55; %
